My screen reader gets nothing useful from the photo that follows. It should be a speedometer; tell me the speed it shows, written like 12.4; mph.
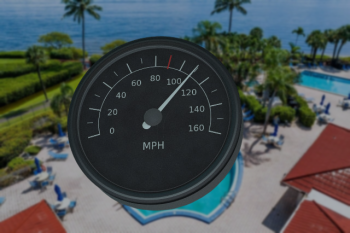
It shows 110; mph
